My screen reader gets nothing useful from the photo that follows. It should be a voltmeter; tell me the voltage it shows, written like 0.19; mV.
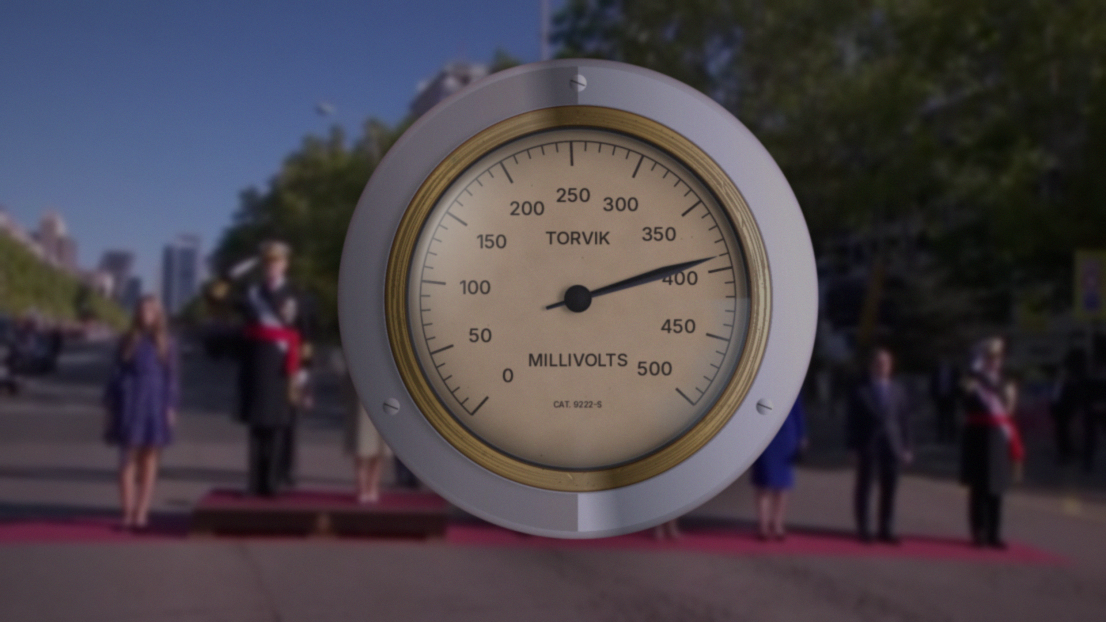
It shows 390; mV
